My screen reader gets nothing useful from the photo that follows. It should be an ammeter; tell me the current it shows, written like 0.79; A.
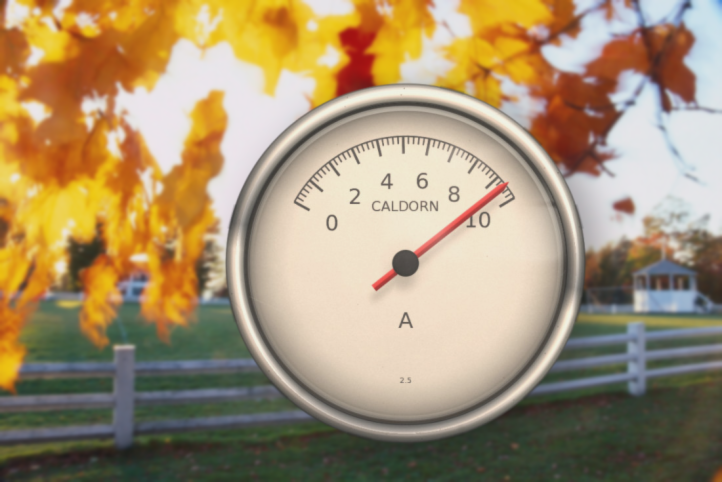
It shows 9.4; A
